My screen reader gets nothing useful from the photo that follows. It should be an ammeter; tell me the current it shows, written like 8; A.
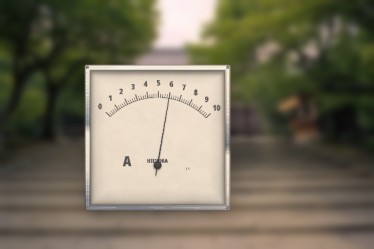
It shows 6; A
